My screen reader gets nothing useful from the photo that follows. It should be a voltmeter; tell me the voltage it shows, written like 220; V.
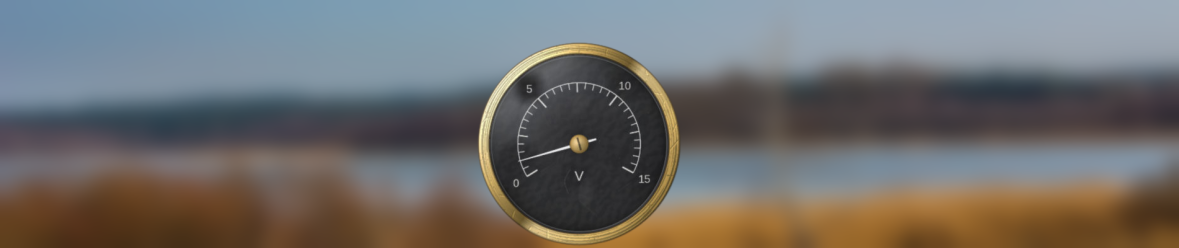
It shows 1; V
